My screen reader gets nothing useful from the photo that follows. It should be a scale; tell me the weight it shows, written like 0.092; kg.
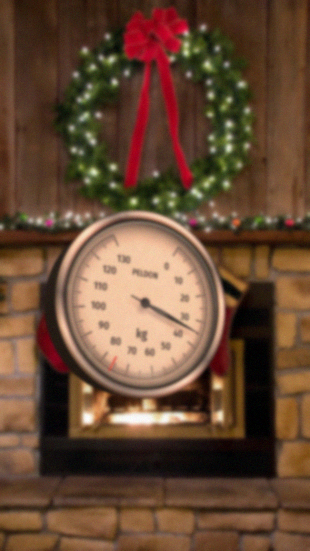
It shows 35; kg
